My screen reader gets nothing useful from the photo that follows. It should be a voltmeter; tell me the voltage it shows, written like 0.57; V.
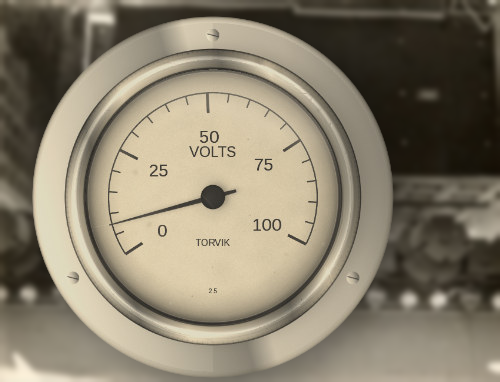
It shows 7.5; V
